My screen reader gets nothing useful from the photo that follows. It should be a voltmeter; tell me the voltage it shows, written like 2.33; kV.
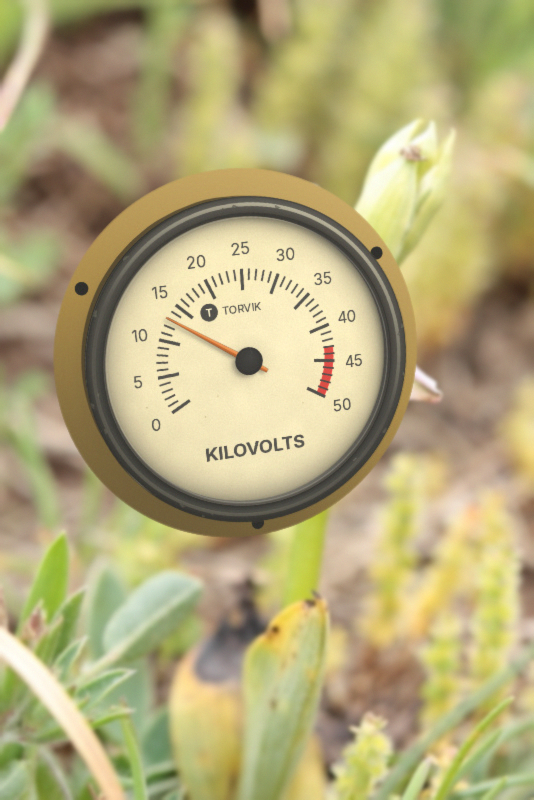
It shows 13; kV
